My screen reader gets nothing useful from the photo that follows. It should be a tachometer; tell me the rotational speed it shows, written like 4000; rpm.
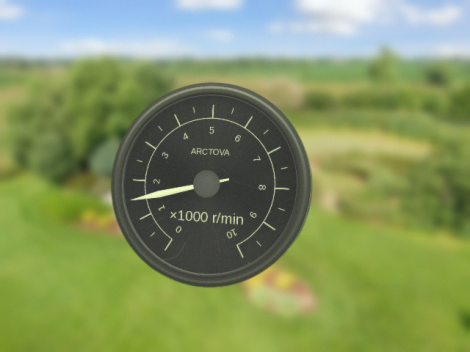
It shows 1500; rpm
